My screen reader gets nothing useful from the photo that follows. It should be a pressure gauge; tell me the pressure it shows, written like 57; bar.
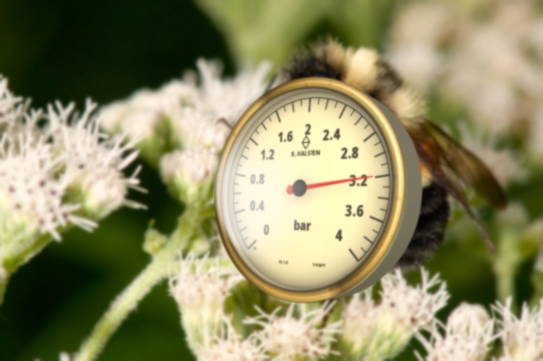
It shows 3.2; bar
